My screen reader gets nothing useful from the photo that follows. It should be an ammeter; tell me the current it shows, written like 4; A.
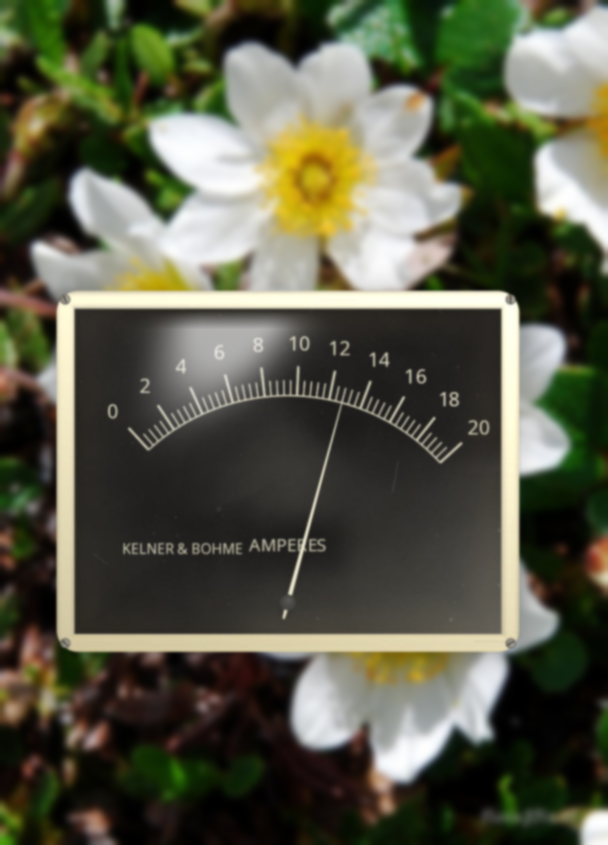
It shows 12.8; A
